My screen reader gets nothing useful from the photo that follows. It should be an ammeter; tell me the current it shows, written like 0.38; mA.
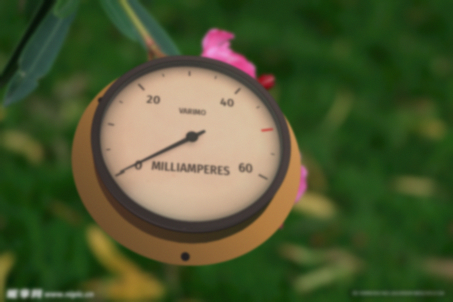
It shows 0; mA
